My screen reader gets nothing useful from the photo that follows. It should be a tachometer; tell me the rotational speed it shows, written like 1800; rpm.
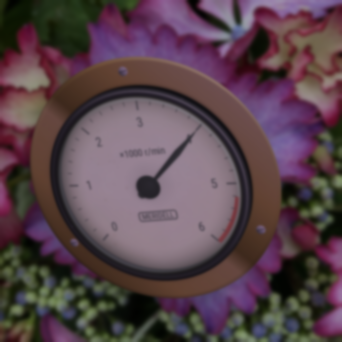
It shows 4000; rpm
